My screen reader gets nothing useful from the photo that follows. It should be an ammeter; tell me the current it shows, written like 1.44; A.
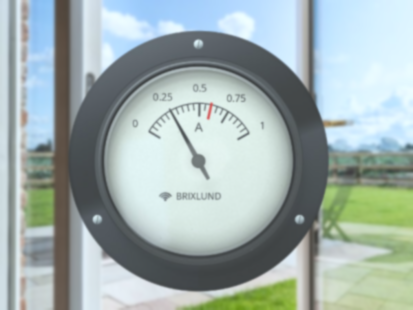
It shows 0.25; A
